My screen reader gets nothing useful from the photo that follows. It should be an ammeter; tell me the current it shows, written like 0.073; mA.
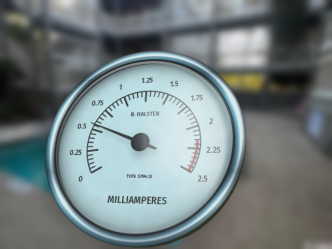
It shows 0.55; mA
